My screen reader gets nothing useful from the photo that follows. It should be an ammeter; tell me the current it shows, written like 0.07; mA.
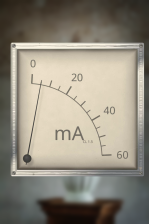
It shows 5; mA
